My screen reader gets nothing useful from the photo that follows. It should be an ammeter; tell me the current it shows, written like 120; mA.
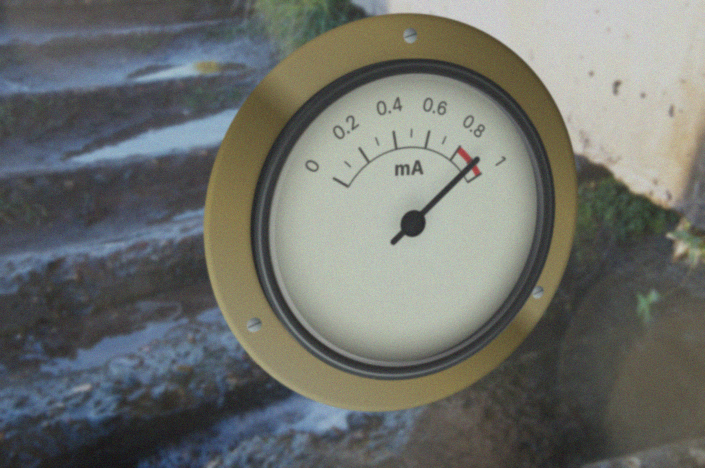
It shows 0.9; mA
